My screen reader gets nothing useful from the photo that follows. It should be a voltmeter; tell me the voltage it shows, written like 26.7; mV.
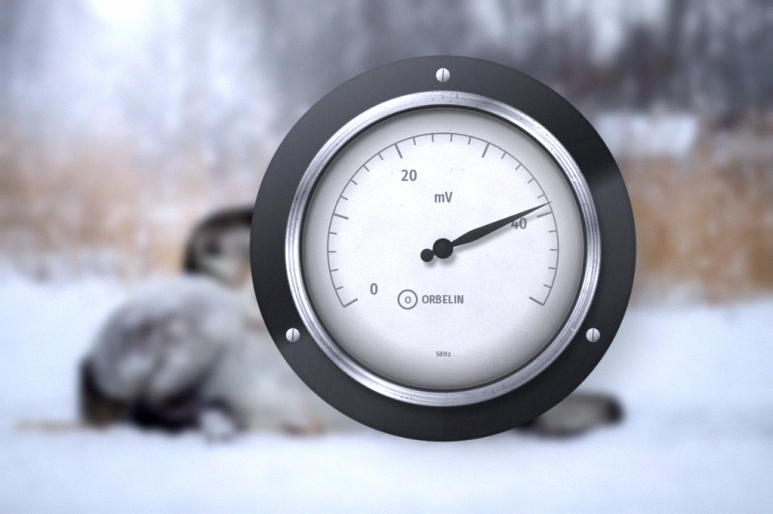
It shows 39; mV
